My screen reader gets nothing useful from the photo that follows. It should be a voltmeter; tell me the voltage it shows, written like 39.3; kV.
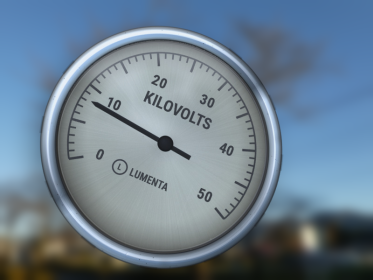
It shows 8; kV
